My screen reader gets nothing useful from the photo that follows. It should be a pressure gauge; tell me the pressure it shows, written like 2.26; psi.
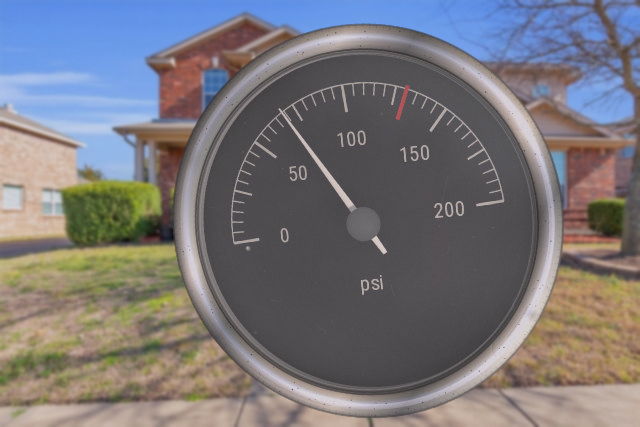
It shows 70; psi
